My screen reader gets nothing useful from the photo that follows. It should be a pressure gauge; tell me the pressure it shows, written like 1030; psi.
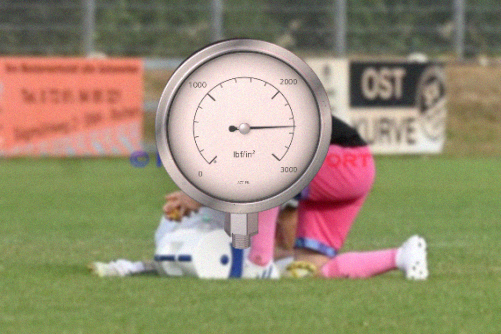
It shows 2500; psi
